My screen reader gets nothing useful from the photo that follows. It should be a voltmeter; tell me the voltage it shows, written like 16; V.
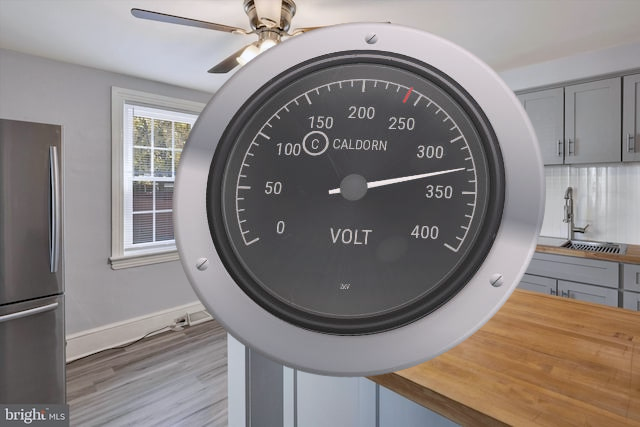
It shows 330; V
